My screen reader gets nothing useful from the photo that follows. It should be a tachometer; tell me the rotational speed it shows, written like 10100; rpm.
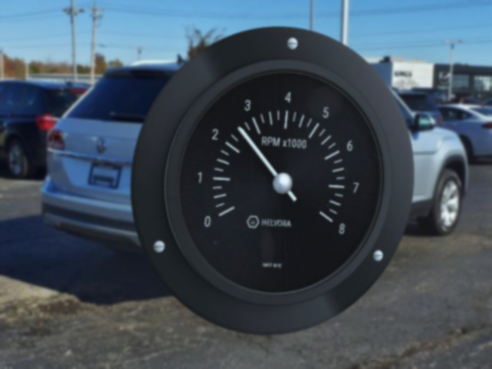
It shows 2500; rpm
